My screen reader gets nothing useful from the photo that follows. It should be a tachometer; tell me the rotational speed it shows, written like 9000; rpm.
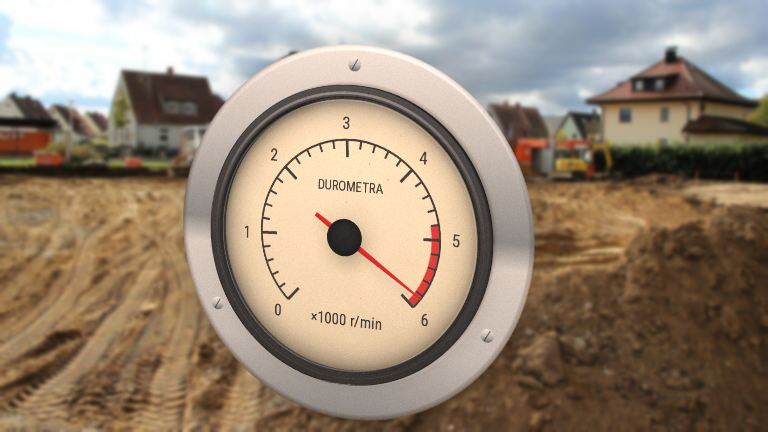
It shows 5800; rpm
